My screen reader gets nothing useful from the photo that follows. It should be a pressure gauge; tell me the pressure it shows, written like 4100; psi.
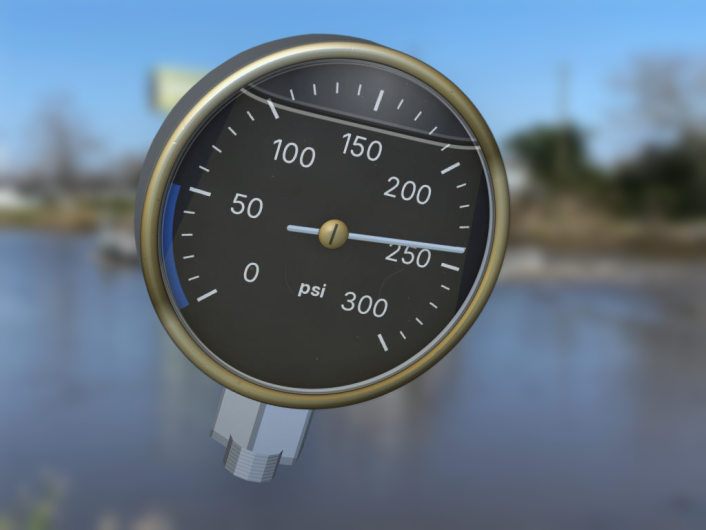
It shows 240; psi
